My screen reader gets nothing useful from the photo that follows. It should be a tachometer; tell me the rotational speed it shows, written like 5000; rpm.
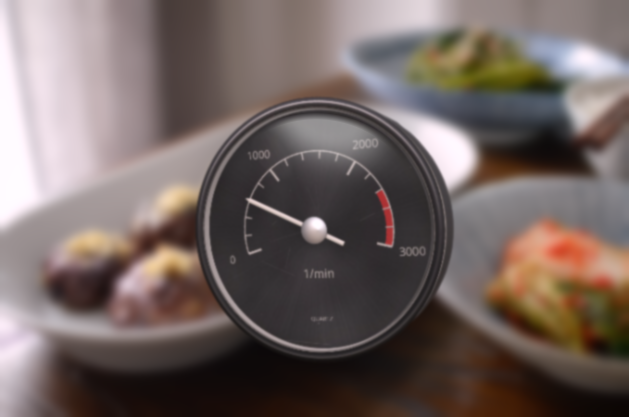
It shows 600; rpm
